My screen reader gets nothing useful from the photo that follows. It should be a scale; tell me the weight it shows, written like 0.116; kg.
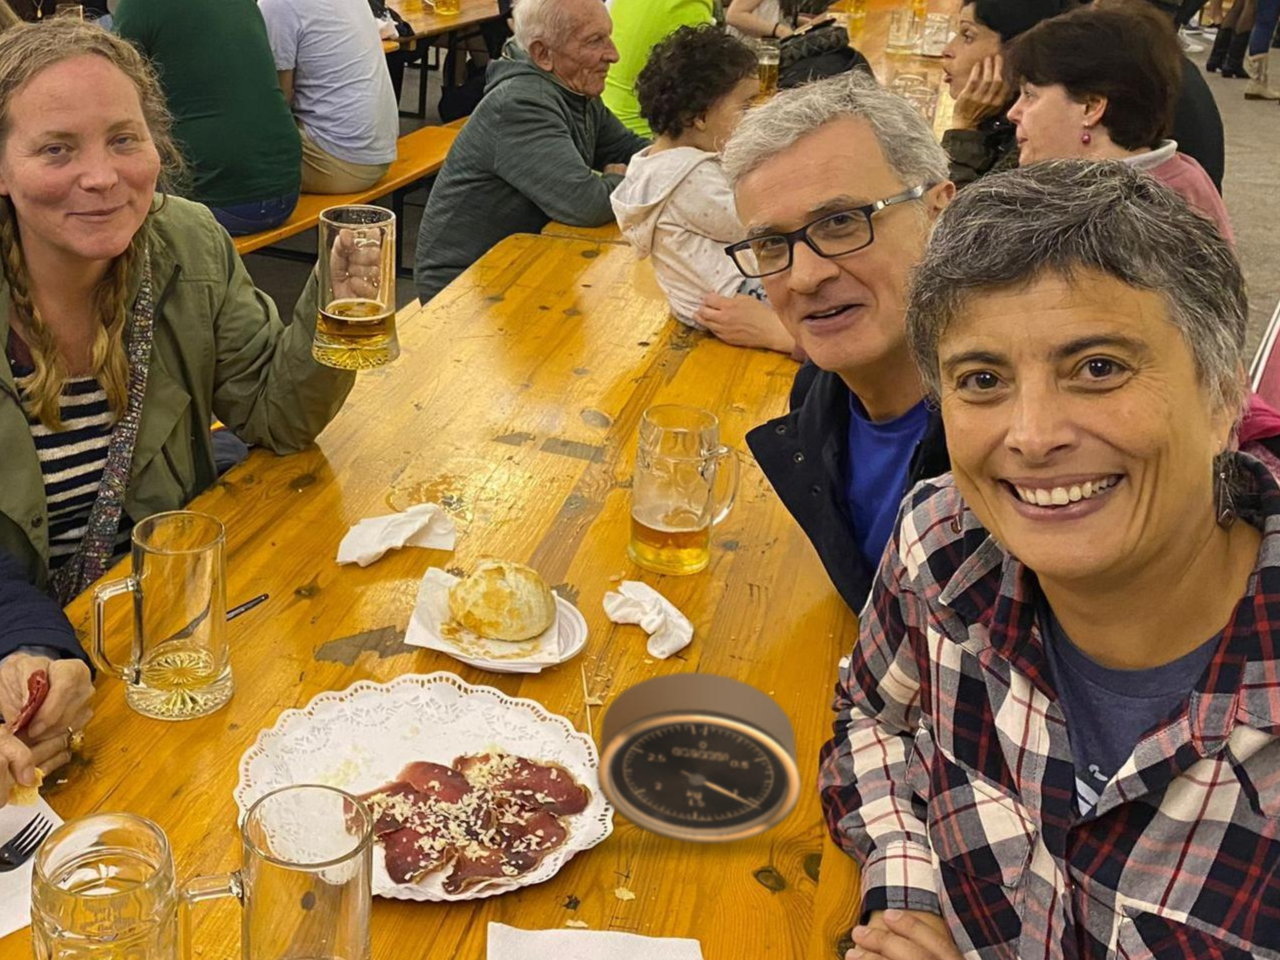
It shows 1; kg
